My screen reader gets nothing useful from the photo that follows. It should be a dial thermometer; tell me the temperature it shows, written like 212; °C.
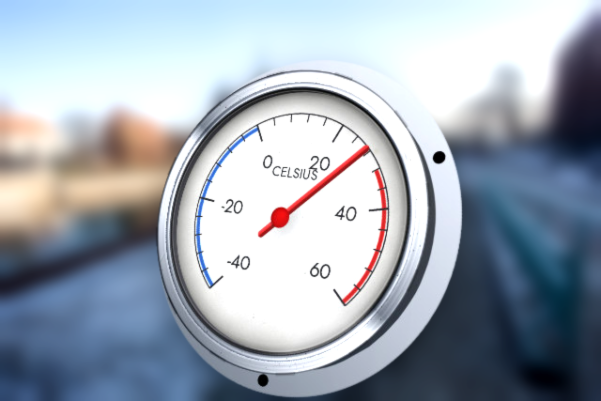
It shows 28; °C
